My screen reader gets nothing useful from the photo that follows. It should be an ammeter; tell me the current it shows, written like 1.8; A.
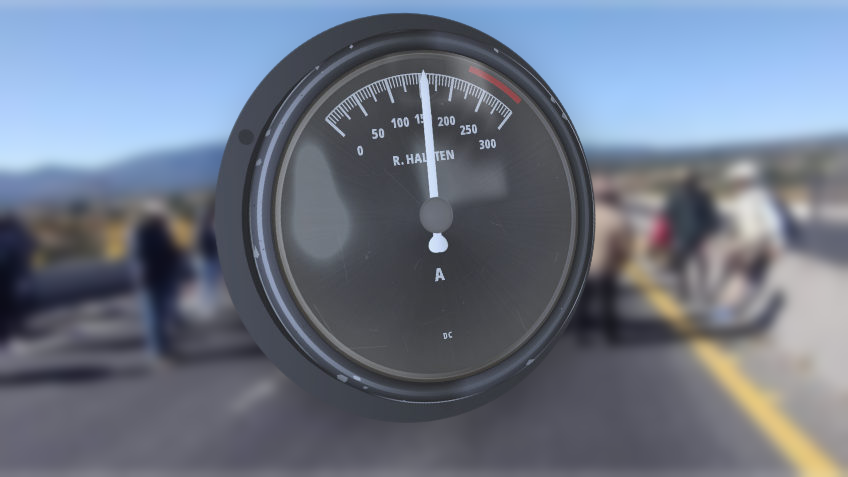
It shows 150; A
